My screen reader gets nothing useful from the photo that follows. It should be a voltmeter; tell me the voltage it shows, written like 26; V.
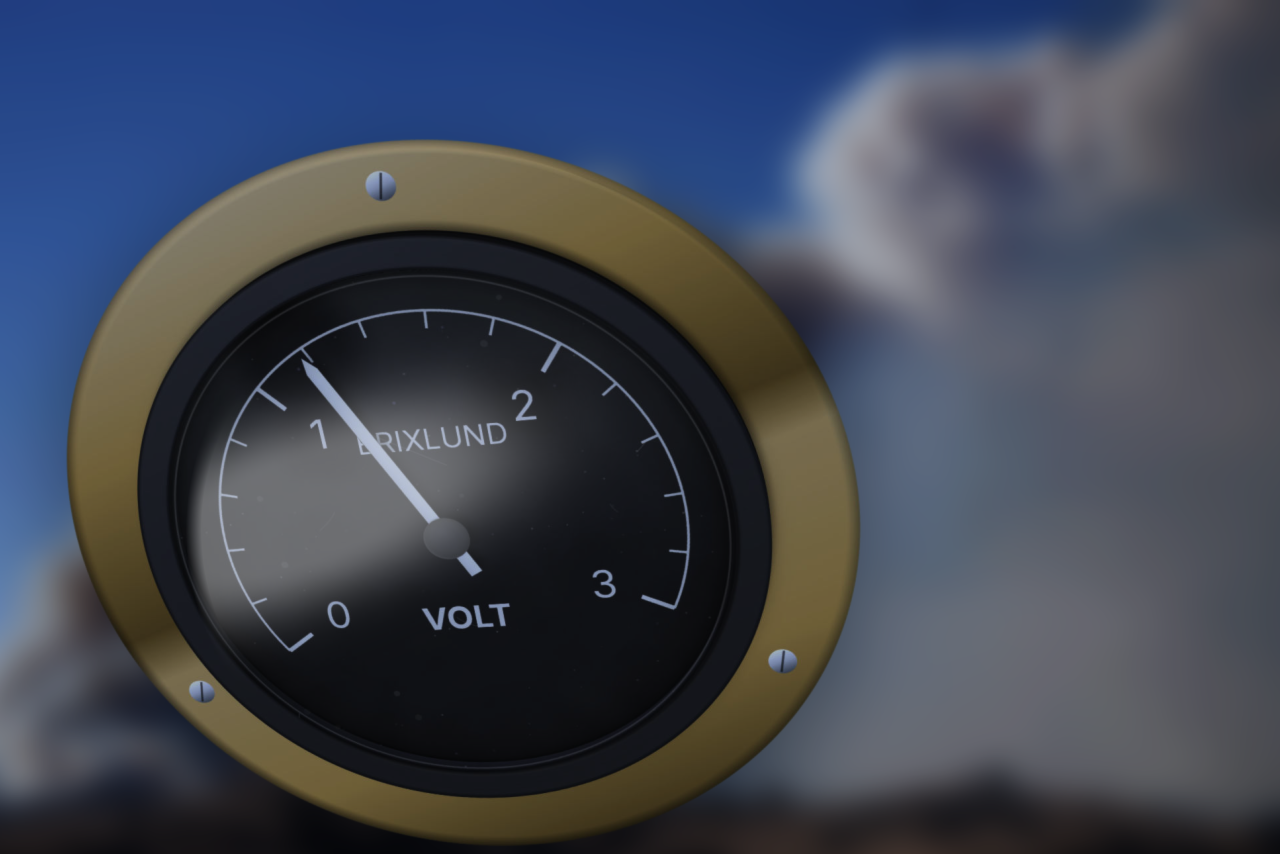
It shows 1.2; V
